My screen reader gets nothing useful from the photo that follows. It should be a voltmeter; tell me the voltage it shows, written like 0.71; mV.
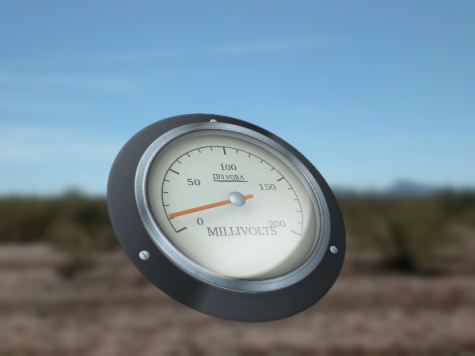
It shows 10; mV
